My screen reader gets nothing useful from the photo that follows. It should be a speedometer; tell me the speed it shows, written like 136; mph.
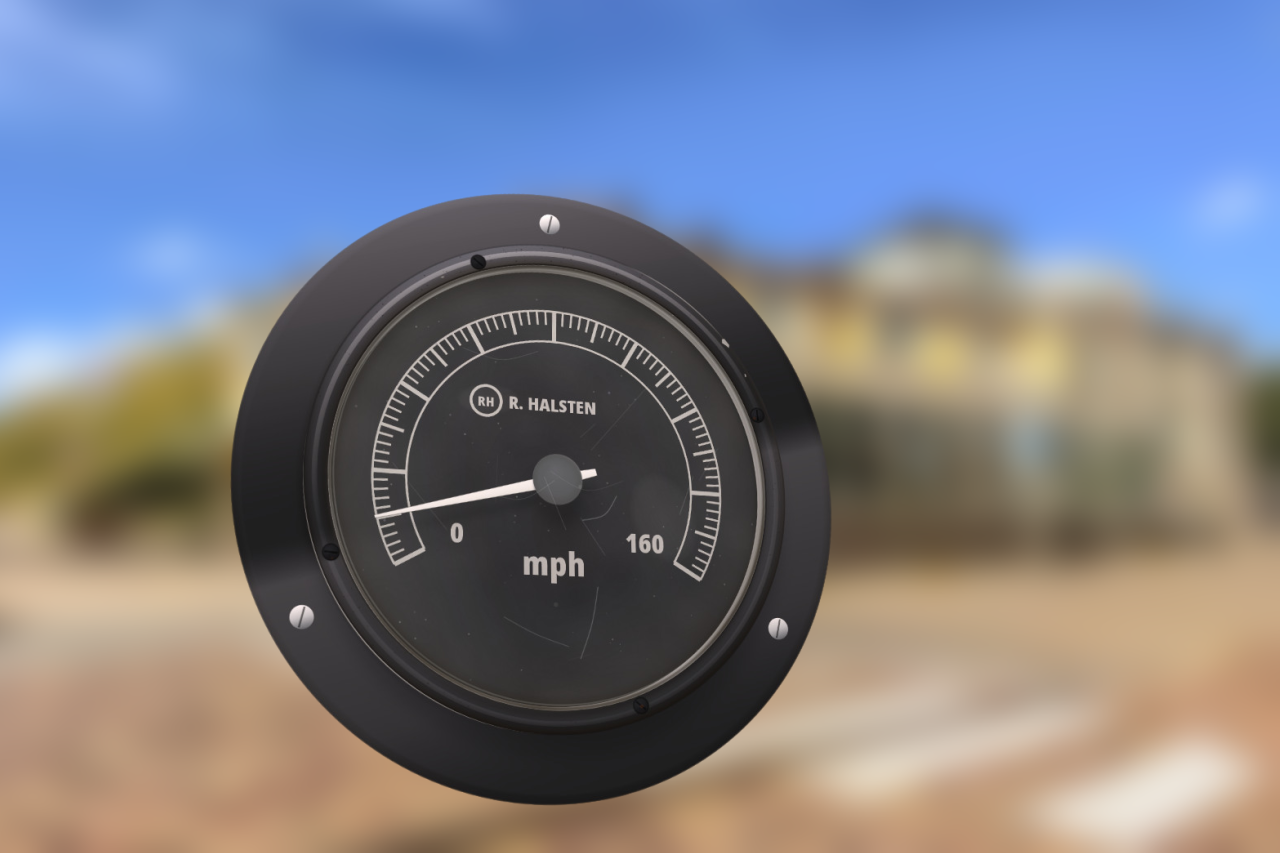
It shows 10; mph
